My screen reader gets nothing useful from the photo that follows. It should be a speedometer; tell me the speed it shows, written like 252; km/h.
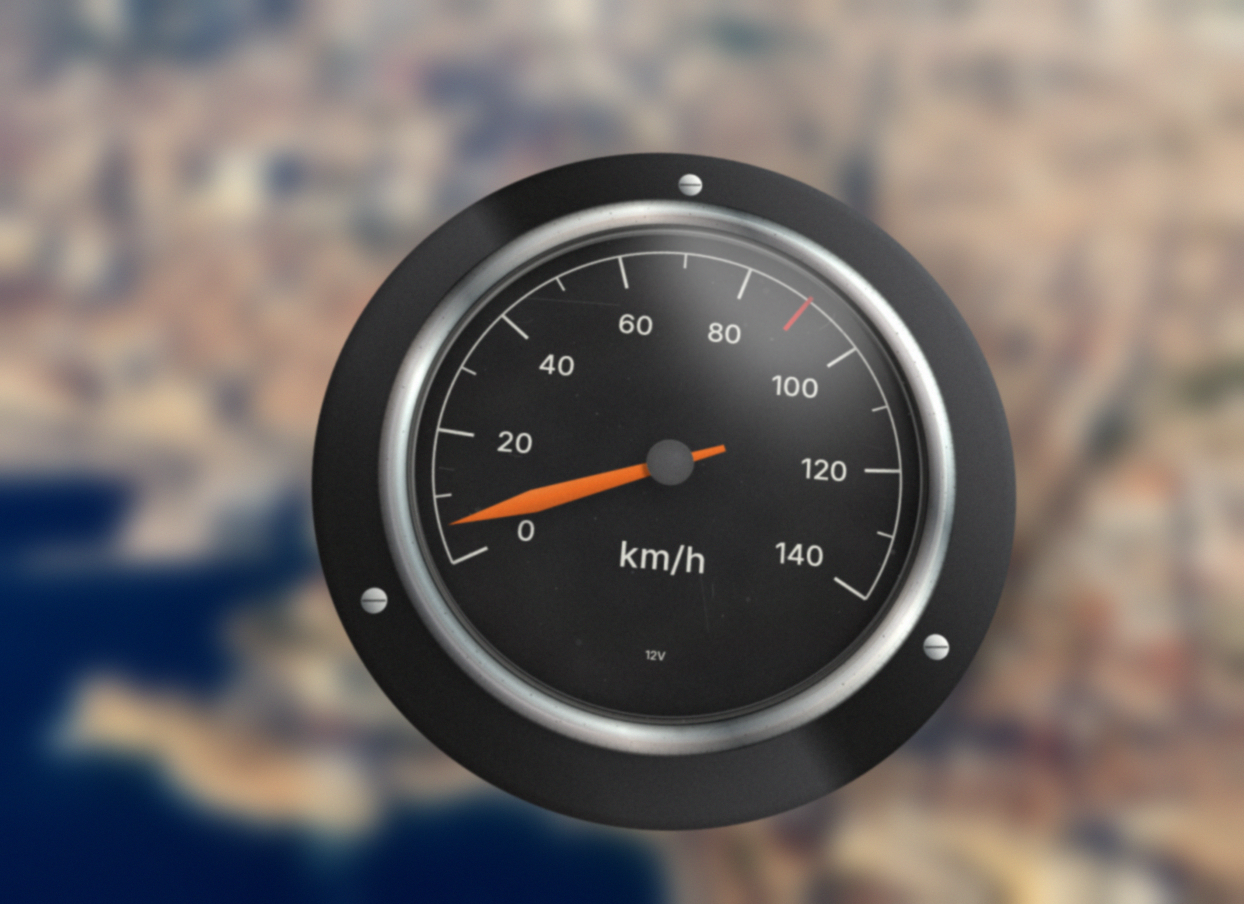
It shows 5; km/h
